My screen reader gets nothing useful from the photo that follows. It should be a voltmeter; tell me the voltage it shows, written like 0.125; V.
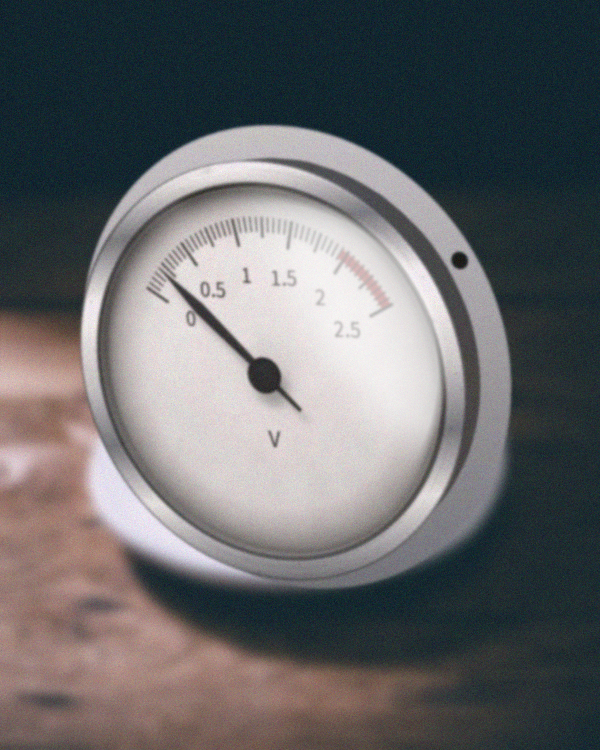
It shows 0.25; V
